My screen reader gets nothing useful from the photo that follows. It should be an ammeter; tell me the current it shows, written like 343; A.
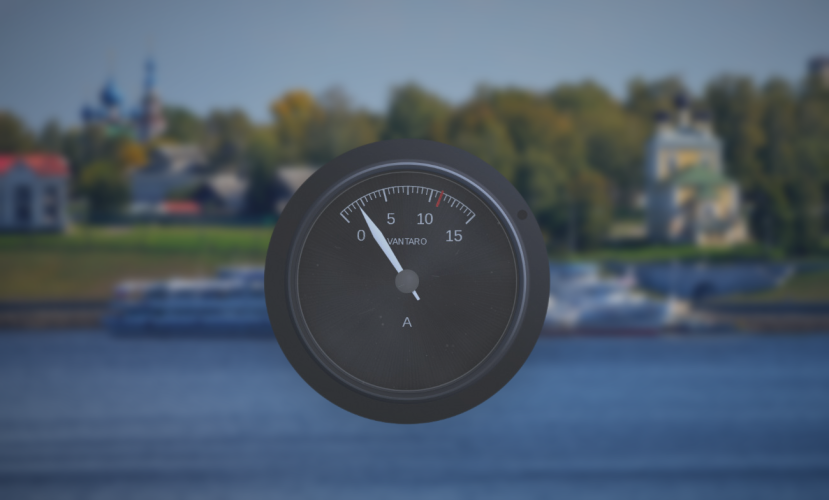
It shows 2; A
